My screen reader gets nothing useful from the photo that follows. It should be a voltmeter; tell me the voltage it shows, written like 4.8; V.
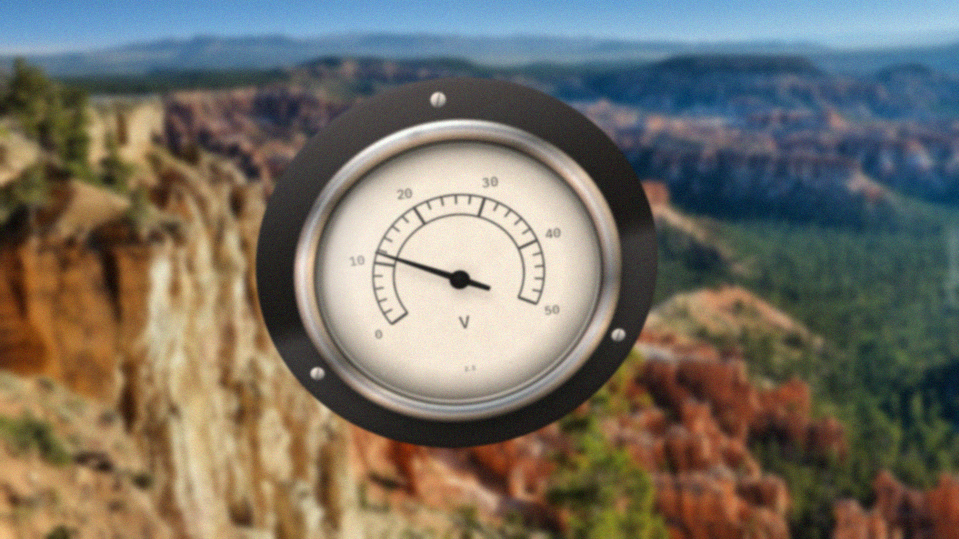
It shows 12; V
